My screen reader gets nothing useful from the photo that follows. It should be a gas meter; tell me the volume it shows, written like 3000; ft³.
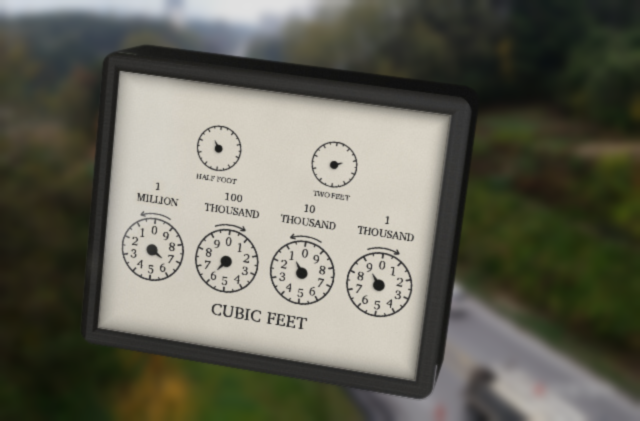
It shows 660900; ft³
